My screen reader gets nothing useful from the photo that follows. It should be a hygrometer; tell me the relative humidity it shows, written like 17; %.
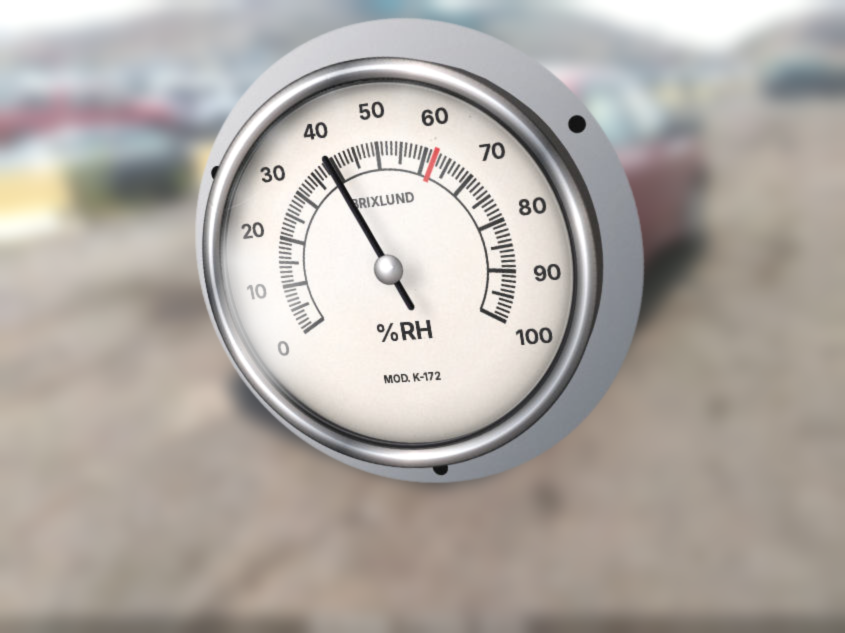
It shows 40; %
